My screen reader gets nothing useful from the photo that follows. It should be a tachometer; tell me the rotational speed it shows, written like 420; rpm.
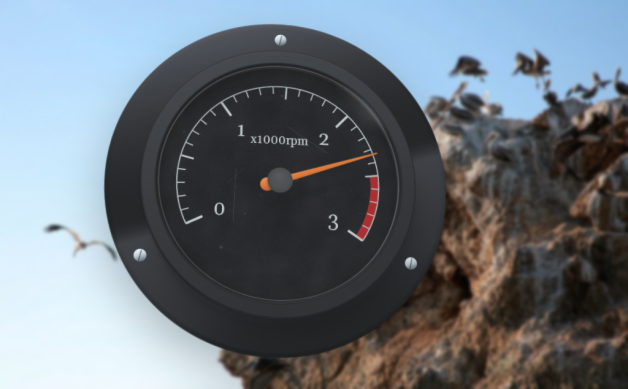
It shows 2350; rpm
